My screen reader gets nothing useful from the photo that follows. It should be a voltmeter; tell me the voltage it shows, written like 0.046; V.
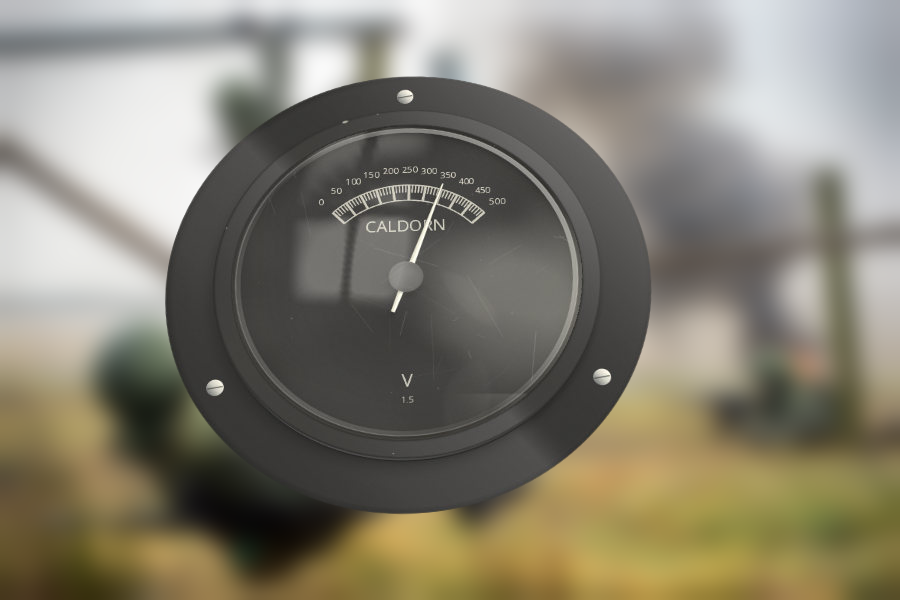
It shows 350; V
